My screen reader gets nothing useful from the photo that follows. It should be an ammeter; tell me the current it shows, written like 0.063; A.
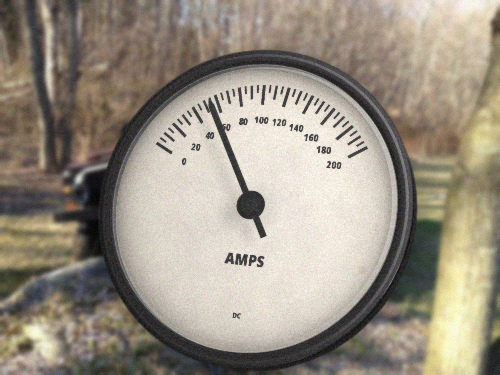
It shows 55; A
